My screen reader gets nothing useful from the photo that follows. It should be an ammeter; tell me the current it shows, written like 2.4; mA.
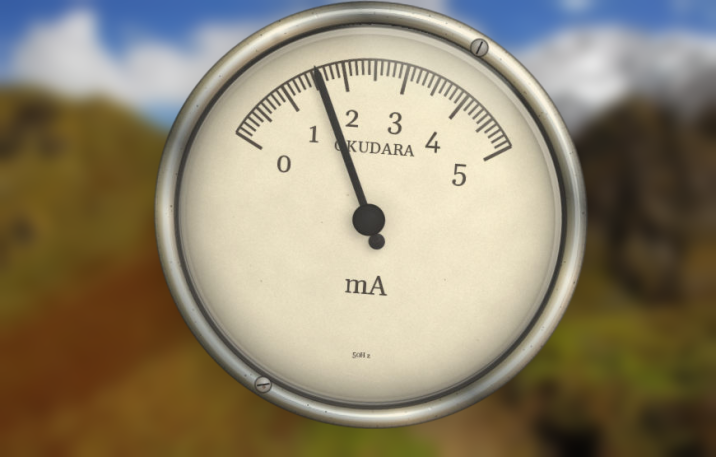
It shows 1.6; mA
